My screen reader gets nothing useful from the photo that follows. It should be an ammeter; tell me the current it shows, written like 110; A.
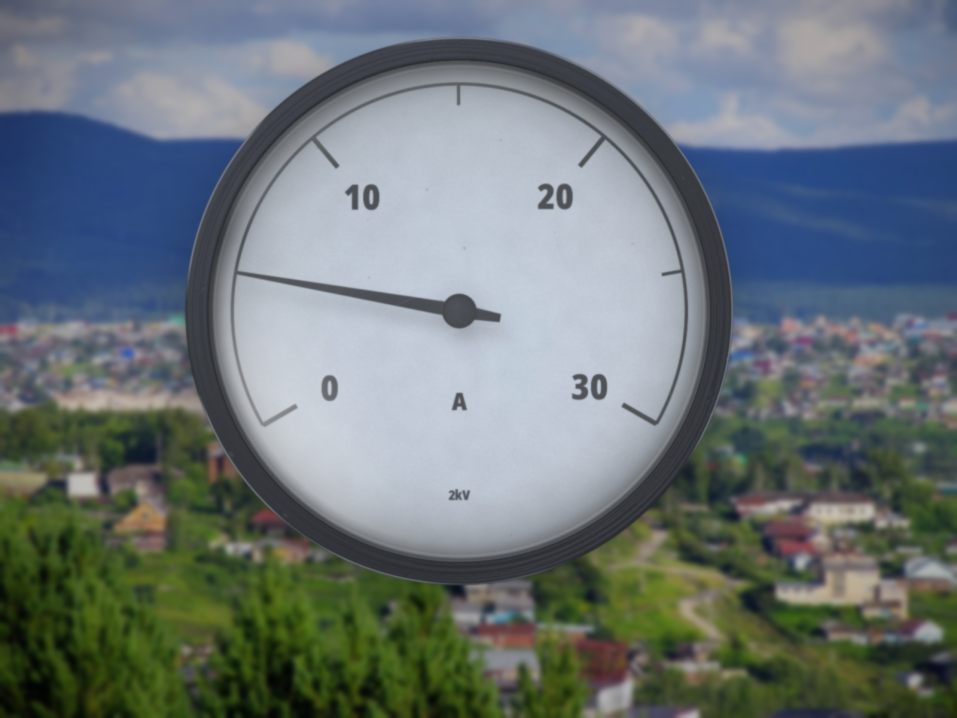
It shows 5; A
